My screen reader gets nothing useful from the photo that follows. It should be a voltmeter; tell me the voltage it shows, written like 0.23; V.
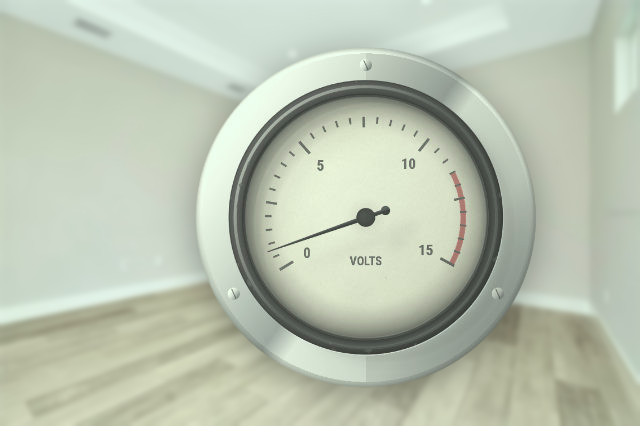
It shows 0.75; V
